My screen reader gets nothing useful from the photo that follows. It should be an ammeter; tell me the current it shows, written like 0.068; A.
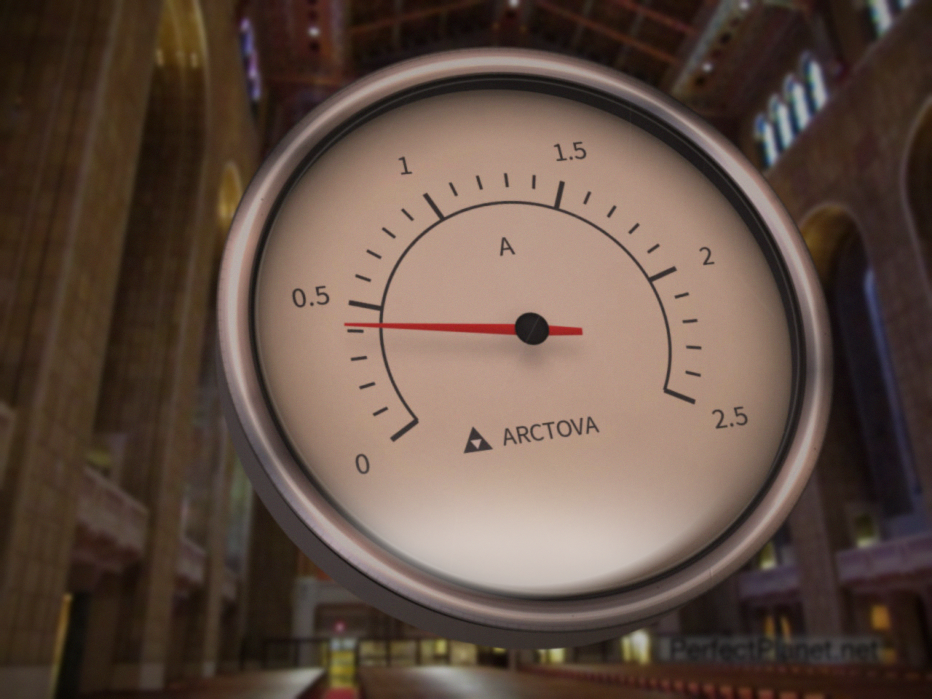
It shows 0.4; A
